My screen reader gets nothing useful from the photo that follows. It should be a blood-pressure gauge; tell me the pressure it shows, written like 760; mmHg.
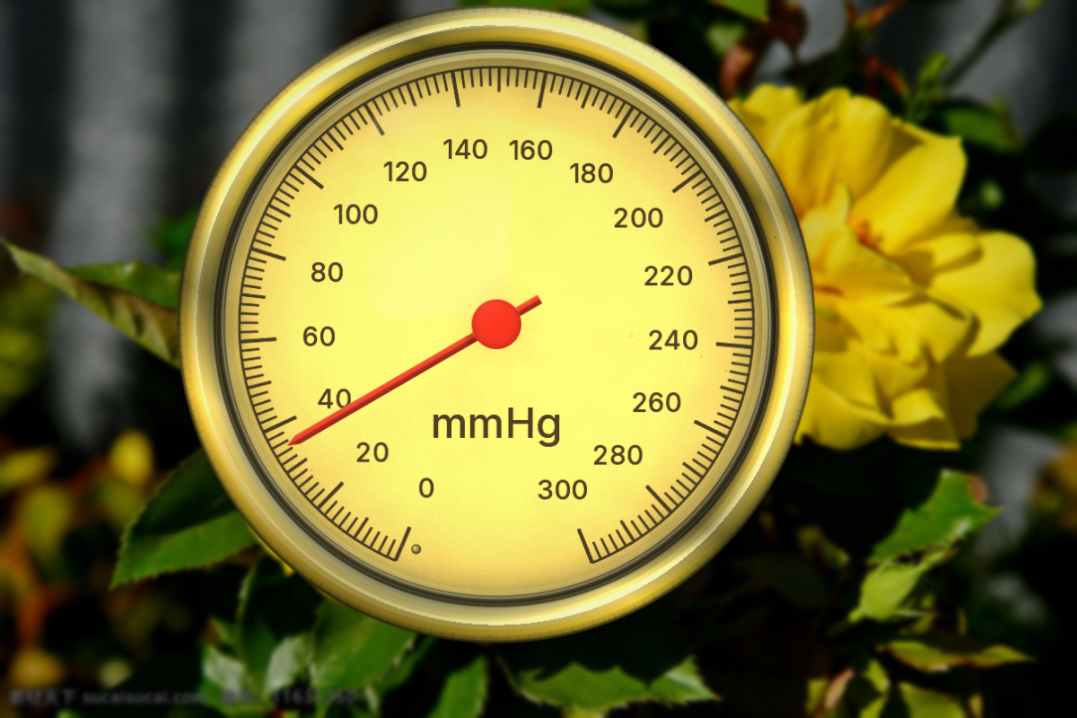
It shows 35; mmHg
